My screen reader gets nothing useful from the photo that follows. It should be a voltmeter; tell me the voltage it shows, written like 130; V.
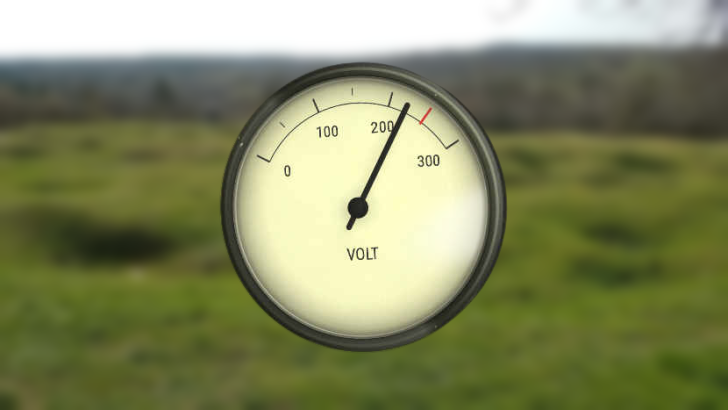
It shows 225; V
